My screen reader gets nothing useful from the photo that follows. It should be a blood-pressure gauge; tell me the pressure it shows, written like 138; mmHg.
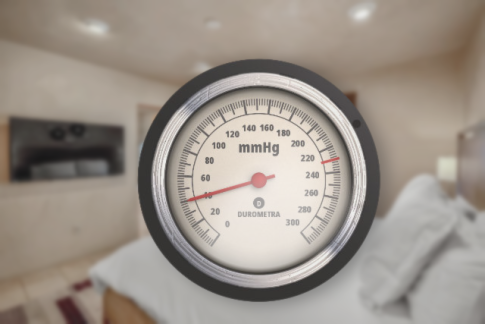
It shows 40; mmHg
